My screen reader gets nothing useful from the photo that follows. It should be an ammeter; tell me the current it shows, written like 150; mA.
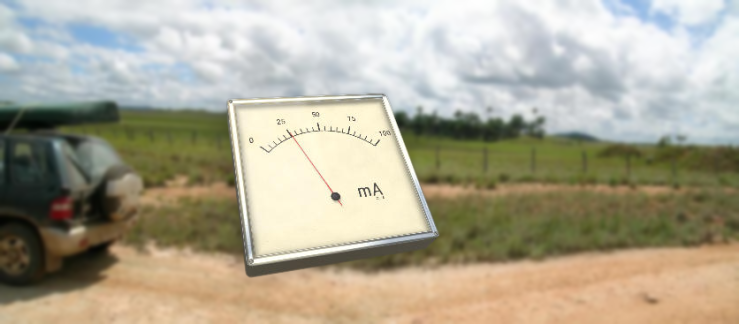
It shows 25; mA
